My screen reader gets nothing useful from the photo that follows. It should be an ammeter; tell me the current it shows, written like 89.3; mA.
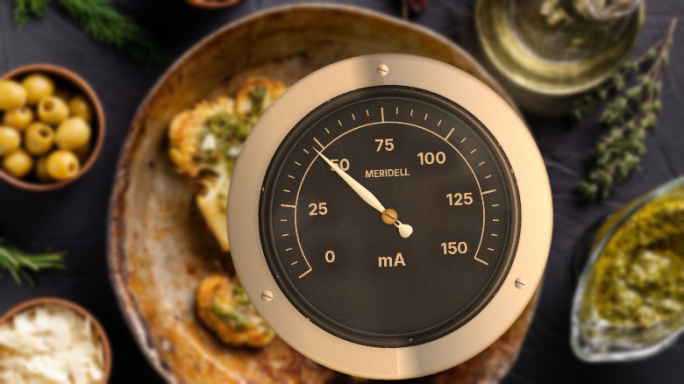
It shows 47.5; mA
